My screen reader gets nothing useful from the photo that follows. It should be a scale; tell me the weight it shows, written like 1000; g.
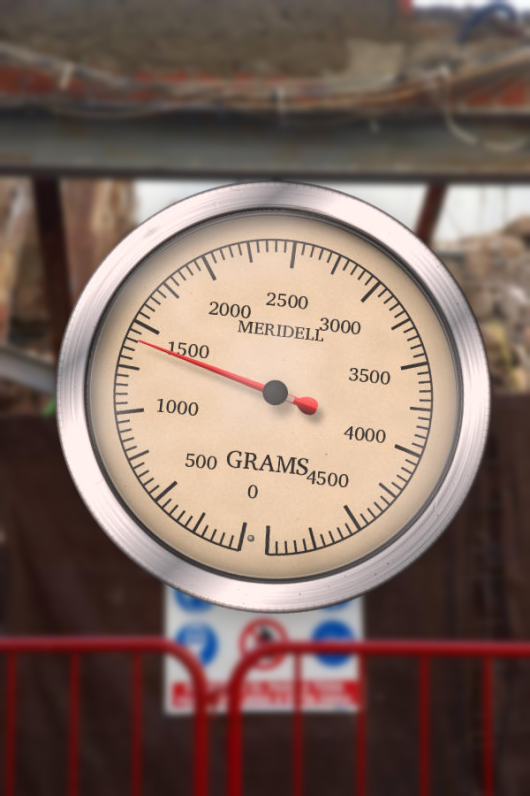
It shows 1400; g
